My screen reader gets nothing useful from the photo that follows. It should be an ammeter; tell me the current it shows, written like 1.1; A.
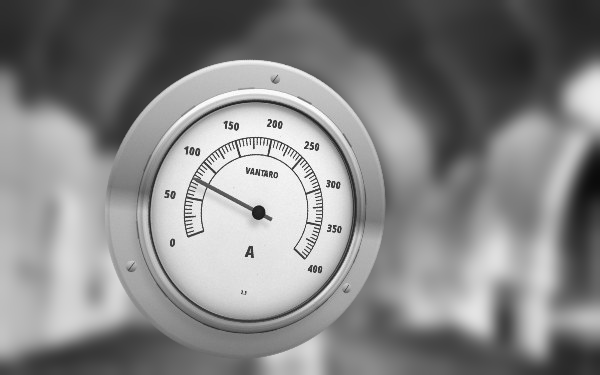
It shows 75; A
